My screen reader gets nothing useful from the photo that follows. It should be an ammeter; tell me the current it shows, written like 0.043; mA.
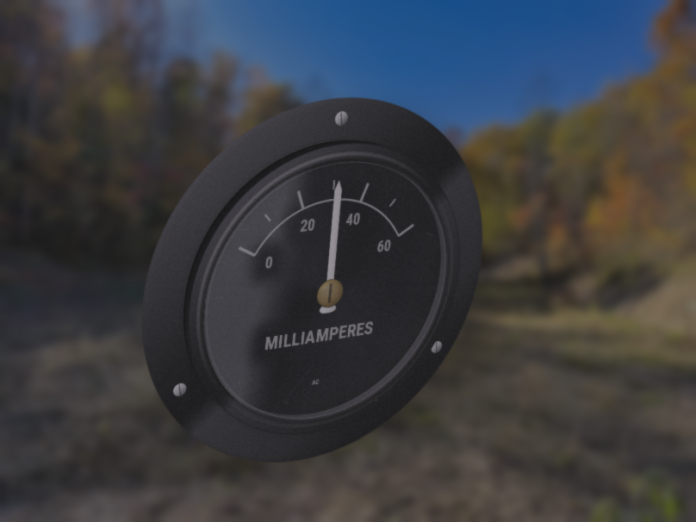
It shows 30; mA
